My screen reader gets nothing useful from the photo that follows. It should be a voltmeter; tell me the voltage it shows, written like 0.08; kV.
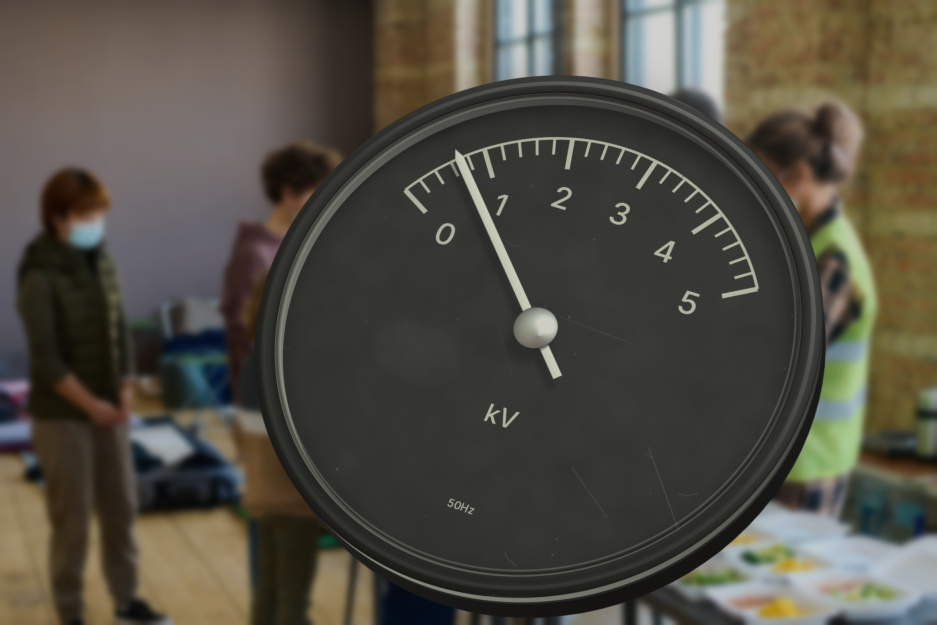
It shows 0.7; kV
